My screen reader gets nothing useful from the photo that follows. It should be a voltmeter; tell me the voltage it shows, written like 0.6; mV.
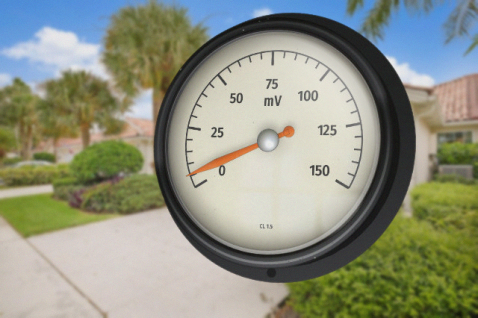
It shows 5; mV
